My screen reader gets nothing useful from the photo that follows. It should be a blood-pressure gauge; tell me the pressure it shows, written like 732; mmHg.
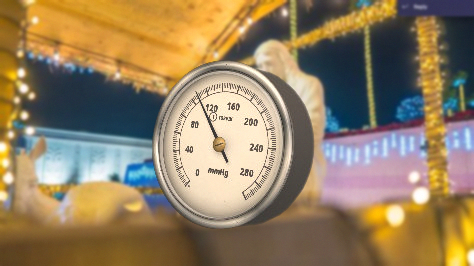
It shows 110; mmHg
